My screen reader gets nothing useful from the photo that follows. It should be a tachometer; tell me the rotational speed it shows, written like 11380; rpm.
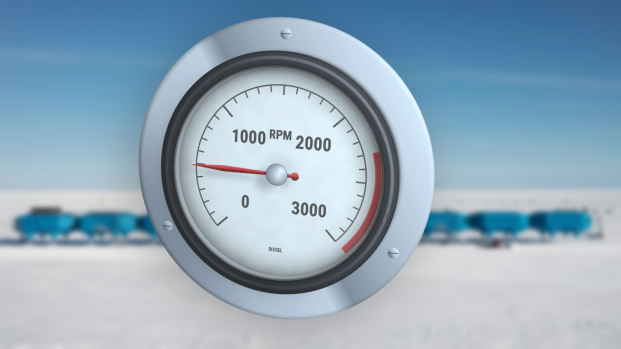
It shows 500; rpm
